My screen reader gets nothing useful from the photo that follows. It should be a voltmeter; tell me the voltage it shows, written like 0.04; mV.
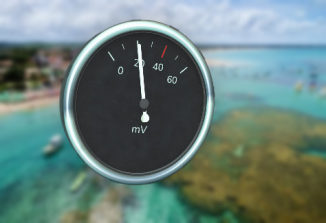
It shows 20; mV
